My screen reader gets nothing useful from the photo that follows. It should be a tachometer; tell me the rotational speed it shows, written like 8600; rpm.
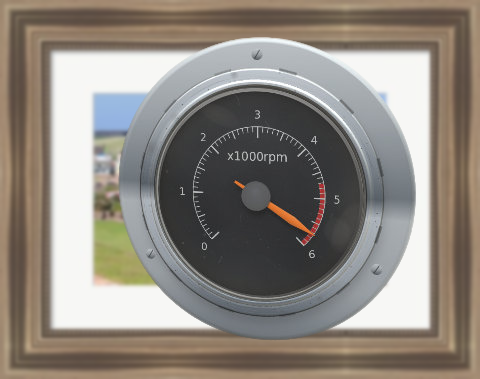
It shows 5700; rpm
